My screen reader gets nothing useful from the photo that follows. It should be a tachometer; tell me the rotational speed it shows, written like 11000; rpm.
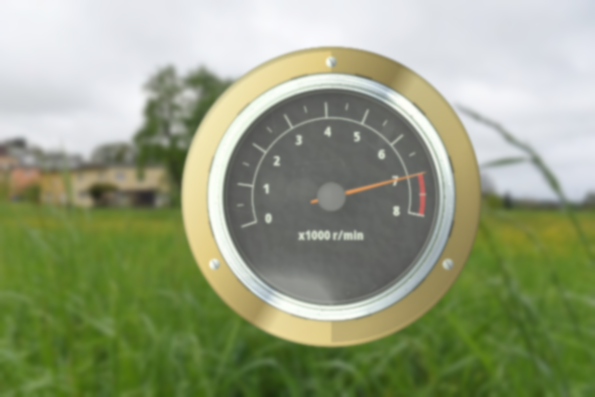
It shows 7000; rpm
